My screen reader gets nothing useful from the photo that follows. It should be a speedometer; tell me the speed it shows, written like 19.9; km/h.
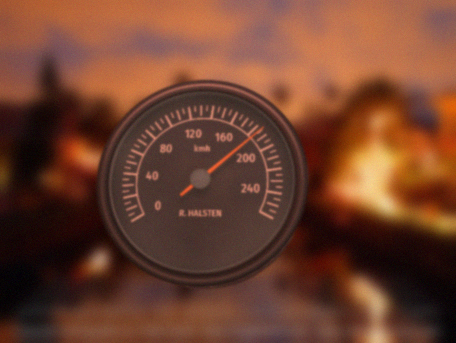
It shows 185; km/h
